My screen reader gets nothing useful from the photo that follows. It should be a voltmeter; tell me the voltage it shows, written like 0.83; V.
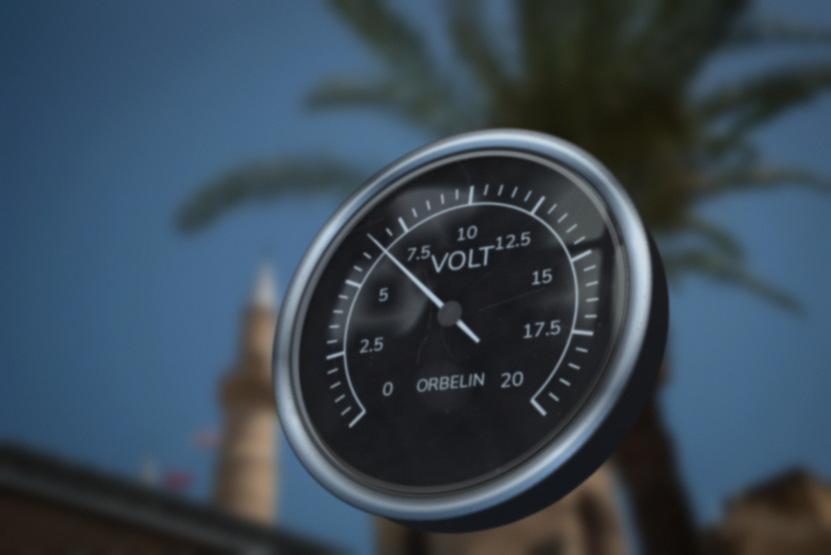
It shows 6.5; V
